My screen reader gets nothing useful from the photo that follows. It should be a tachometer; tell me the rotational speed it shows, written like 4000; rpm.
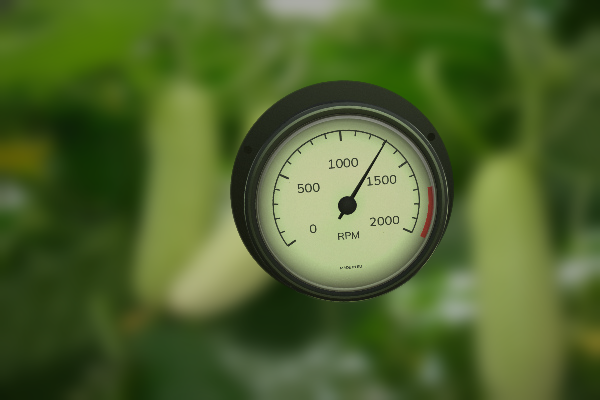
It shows 1300; rpm
